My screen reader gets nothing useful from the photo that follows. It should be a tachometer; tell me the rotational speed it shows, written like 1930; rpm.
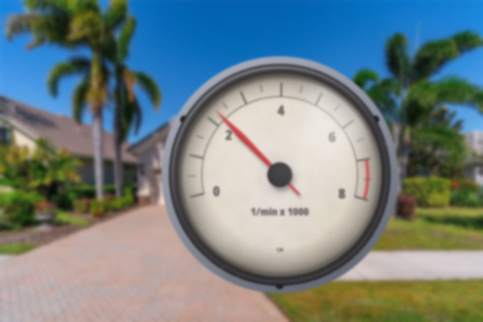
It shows 2250; rpm
